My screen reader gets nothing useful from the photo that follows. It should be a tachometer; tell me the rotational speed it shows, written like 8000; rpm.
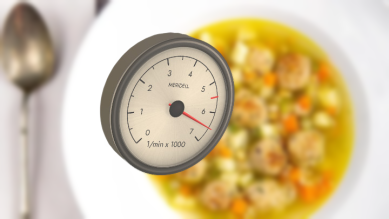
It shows 6500; rpm
